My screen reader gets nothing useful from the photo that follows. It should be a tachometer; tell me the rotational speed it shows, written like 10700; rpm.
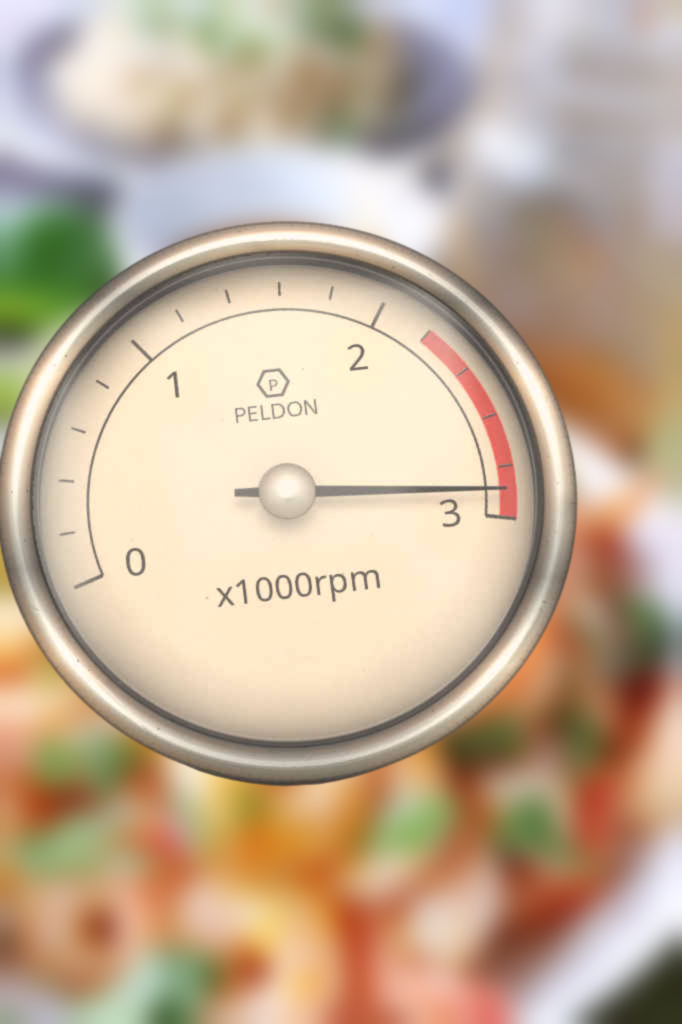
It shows 2900; rpm
